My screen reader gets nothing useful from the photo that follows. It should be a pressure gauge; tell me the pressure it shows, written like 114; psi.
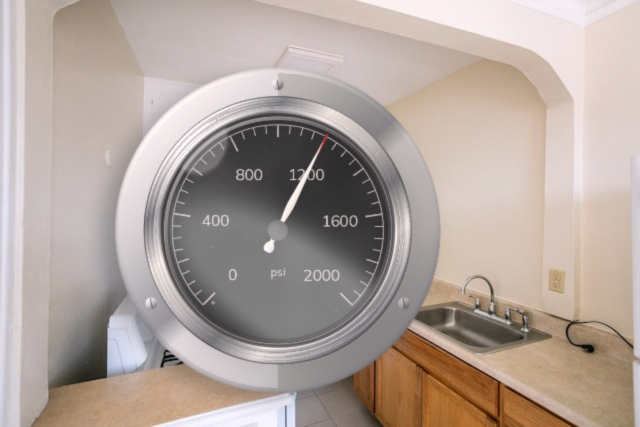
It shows 1200; psi
